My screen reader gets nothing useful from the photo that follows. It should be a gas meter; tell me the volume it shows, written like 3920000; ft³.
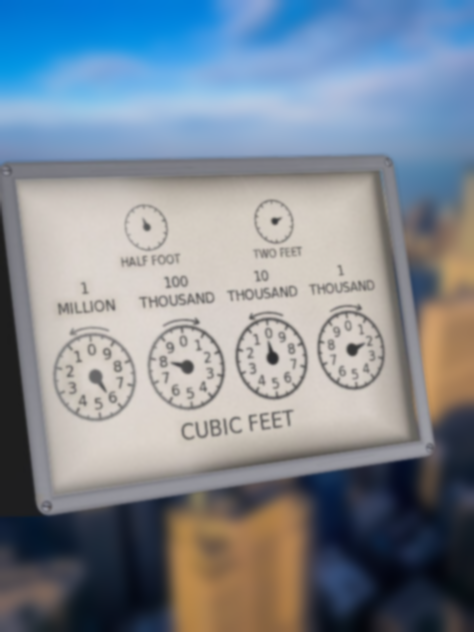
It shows 580200; ft³
